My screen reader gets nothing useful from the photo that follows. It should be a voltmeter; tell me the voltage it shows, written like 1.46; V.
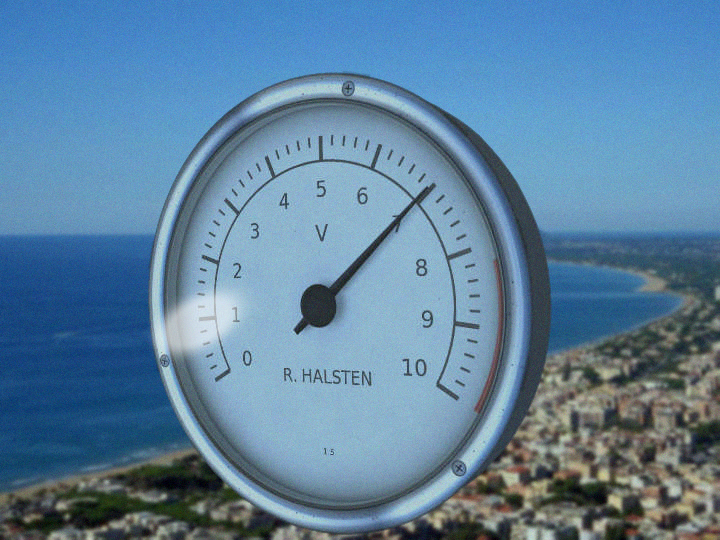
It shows 7; V
